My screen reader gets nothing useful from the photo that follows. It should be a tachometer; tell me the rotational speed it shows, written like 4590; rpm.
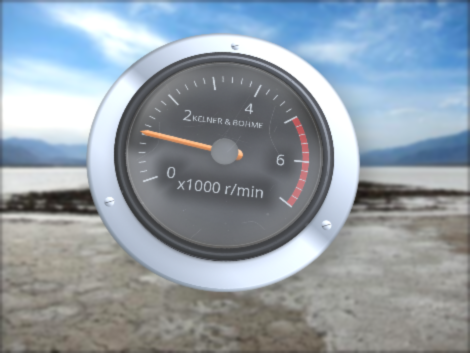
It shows 1000; rpm
